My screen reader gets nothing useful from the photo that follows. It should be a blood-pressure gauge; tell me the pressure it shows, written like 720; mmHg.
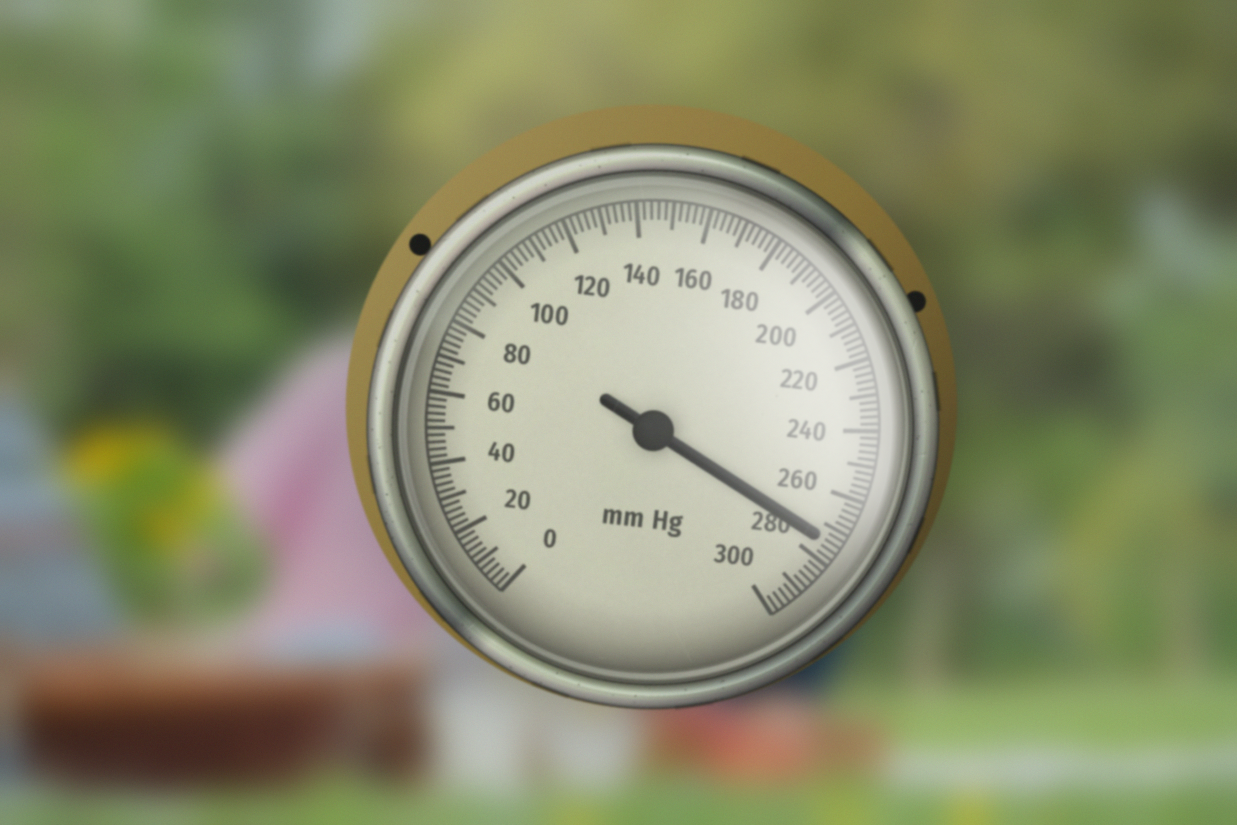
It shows 274; mmHg
